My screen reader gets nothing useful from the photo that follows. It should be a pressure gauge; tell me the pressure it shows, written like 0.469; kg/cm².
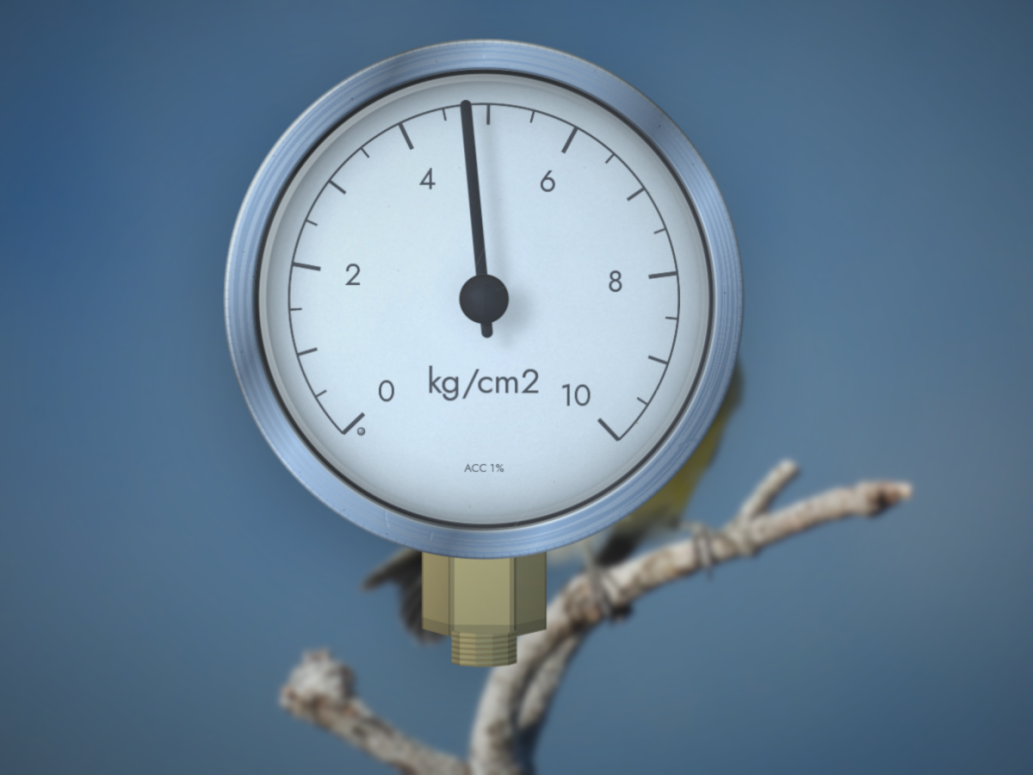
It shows 4.75; kg/cm²
